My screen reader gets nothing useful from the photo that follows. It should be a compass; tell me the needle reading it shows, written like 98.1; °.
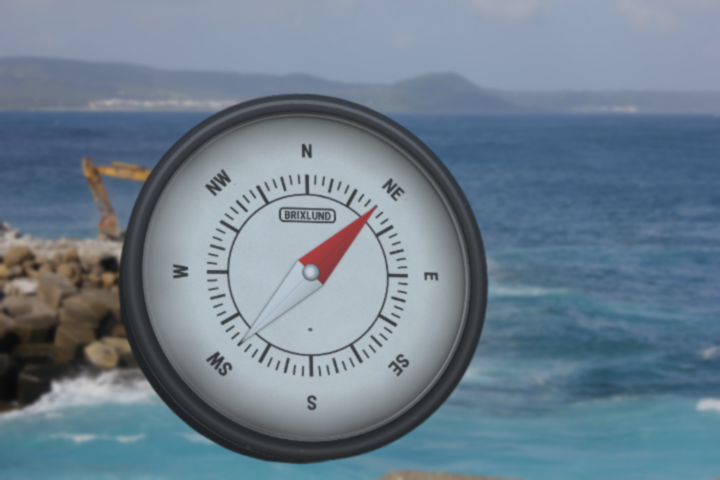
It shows 45; °
